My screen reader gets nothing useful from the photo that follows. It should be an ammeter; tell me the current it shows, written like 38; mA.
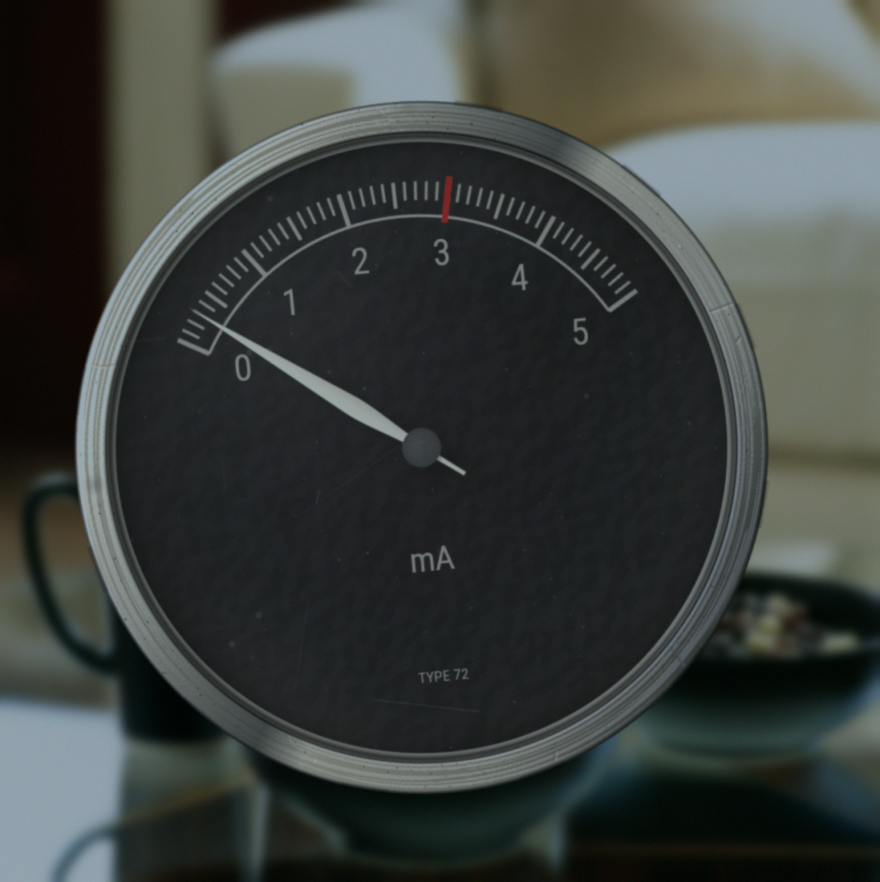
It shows 0.3; mA
